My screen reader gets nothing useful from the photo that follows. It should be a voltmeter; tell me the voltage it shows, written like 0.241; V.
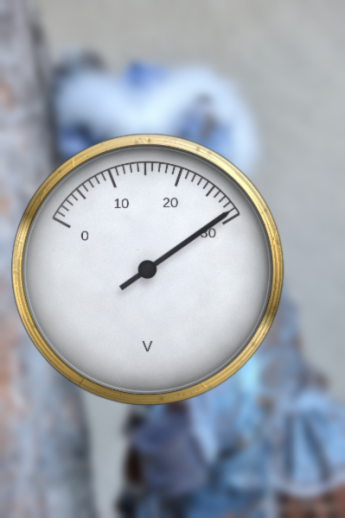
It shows 29; V
